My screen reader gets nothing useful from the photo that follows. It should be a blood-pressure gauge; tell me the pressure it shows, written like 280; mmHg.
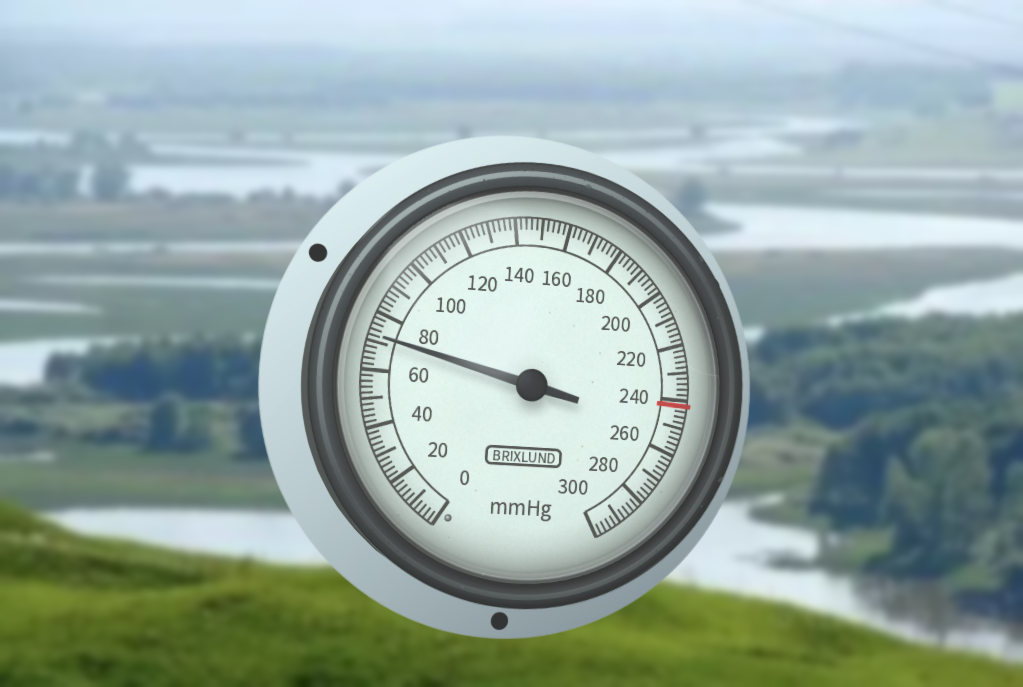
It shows 72; mmHg
